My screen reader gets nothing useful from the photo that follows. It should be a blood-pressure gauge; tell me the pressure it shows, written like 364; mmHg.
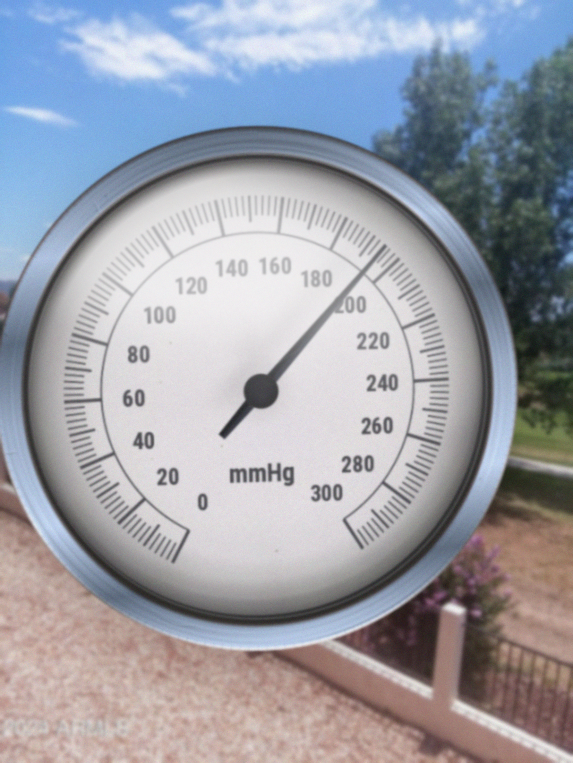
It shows 194; mmHg
